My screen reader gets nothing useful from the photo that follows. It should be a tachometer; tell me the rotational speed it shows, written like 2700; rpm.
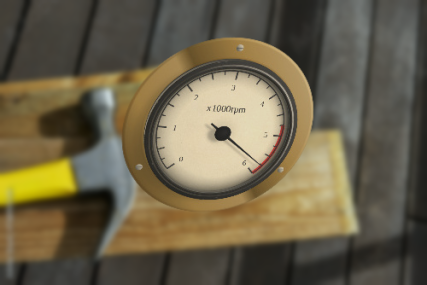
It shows 5750; rpm
